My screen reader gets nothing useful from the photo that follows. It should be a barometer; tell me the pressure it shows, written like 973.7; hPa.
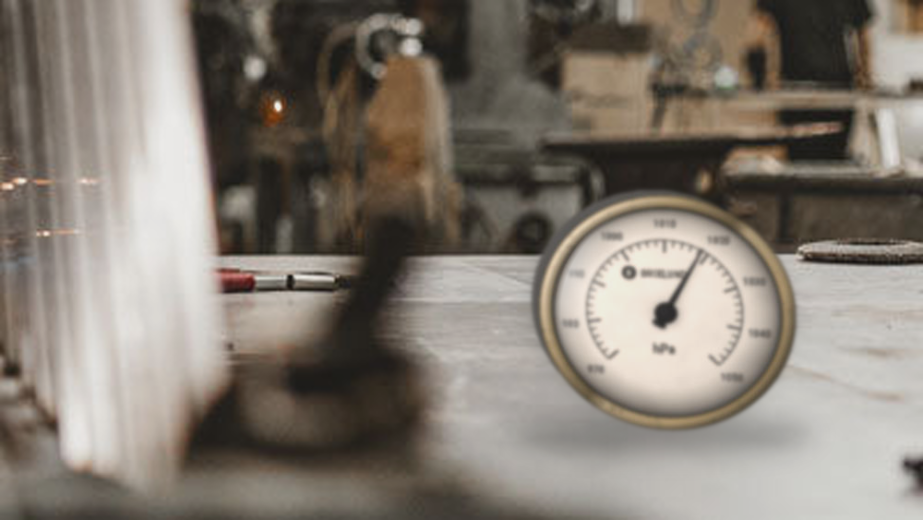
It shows 1018; hPa
